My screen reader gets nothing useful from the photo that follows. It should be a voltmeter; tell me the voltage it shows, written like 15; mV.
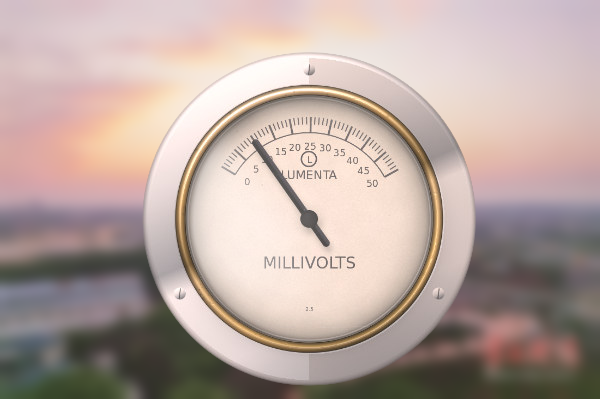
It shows 10; mV
